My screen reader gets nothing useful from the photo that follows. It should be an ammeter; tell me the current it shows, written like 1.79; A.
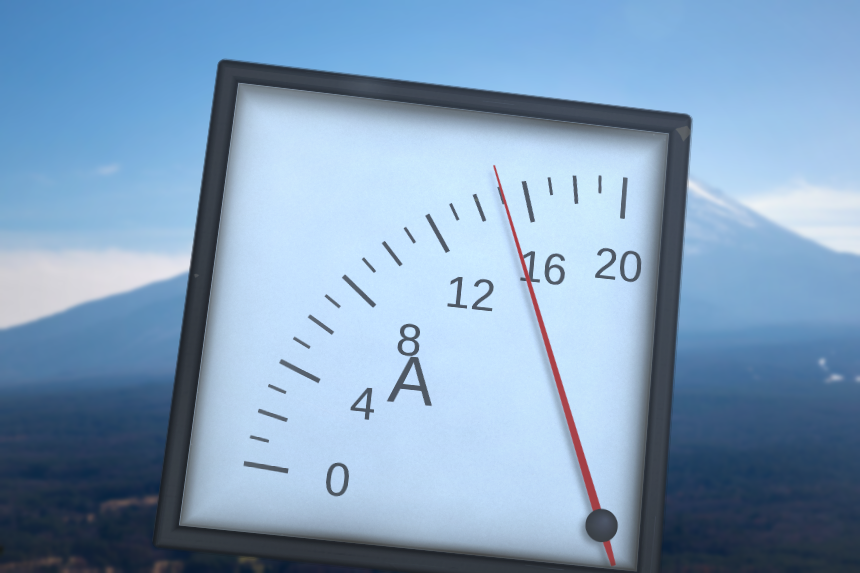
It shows 15; A
